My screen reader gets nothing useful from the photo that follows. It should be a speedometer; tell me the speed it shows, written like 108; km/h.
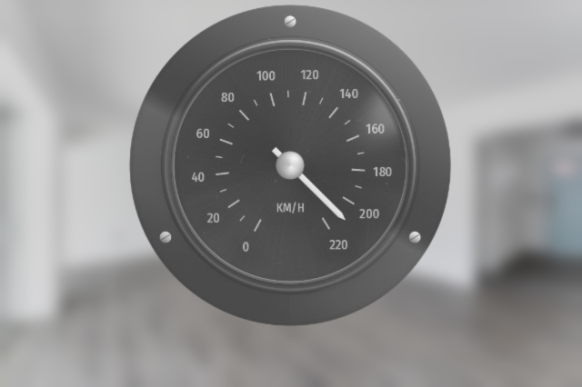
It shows 210; km/h
